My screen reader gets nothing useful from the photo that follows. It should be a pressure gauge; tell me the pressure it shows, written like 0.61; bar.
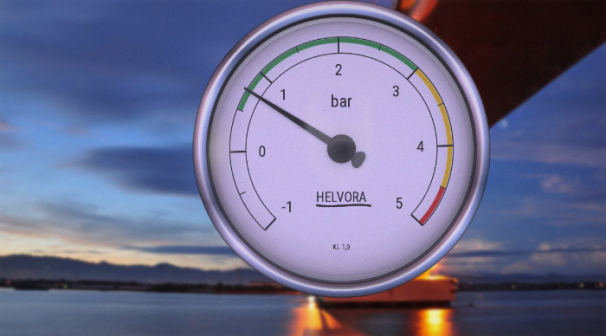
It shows 0.75; bar
